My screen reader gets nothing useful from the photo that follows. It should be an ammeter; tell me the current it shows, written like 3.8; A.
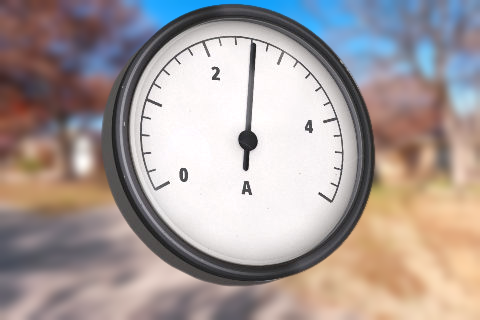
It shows 2.6; A
